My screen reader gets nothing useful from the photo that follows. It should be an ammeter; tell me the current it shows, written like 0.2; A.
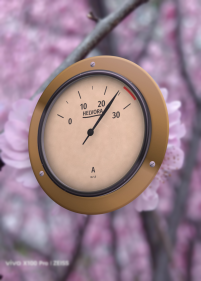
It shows 25; A
